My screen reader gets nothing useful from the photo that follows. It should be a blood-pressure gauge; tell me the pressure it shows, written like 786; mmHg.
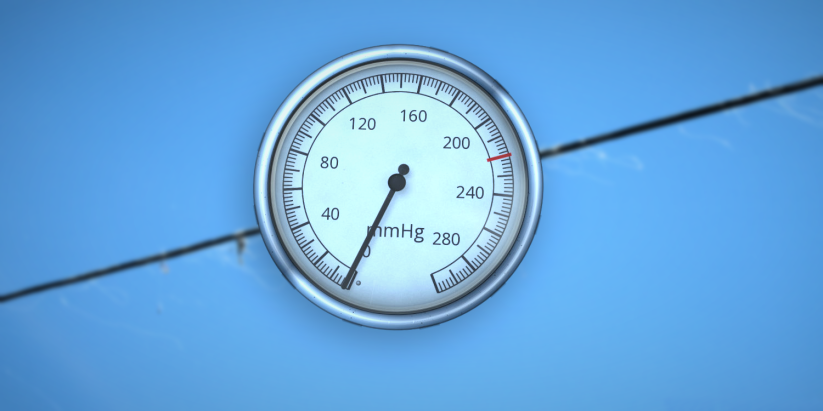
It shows 2; mmHg
